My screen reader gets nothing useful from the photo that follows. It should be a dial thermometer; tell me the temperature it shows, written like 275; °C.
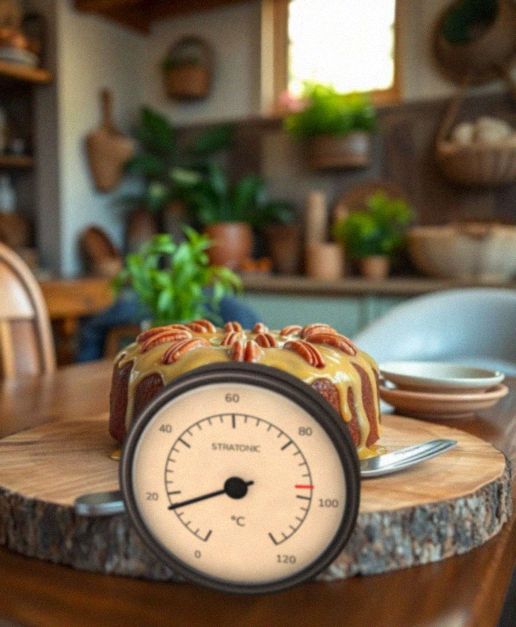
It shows 16; °C
